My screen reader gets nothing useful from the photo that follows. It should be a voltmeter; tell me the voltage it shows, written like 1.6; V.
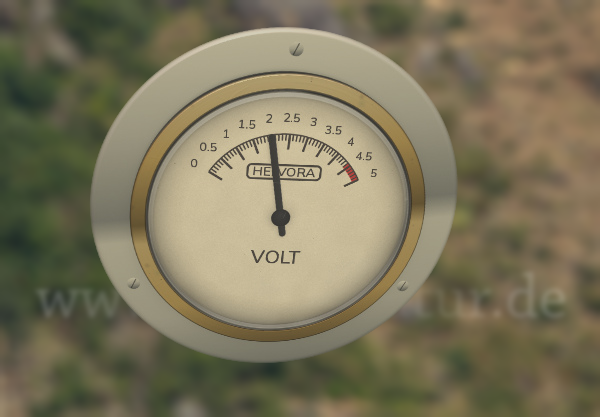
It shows 2; V
